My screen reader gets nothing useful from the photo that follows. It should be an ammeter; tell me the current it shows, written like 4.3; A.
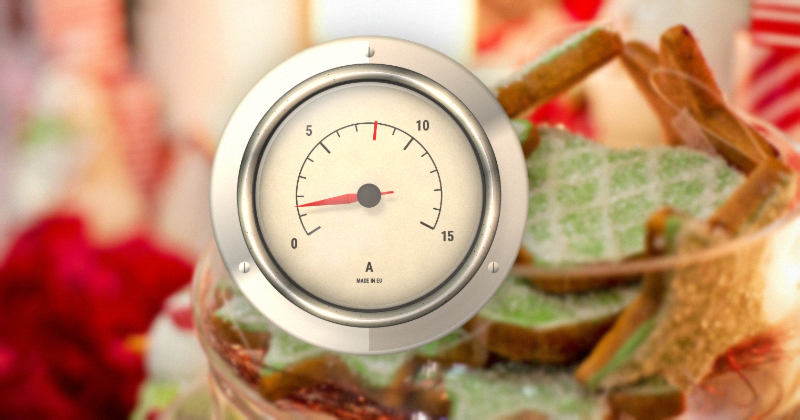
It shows 1.5; A
